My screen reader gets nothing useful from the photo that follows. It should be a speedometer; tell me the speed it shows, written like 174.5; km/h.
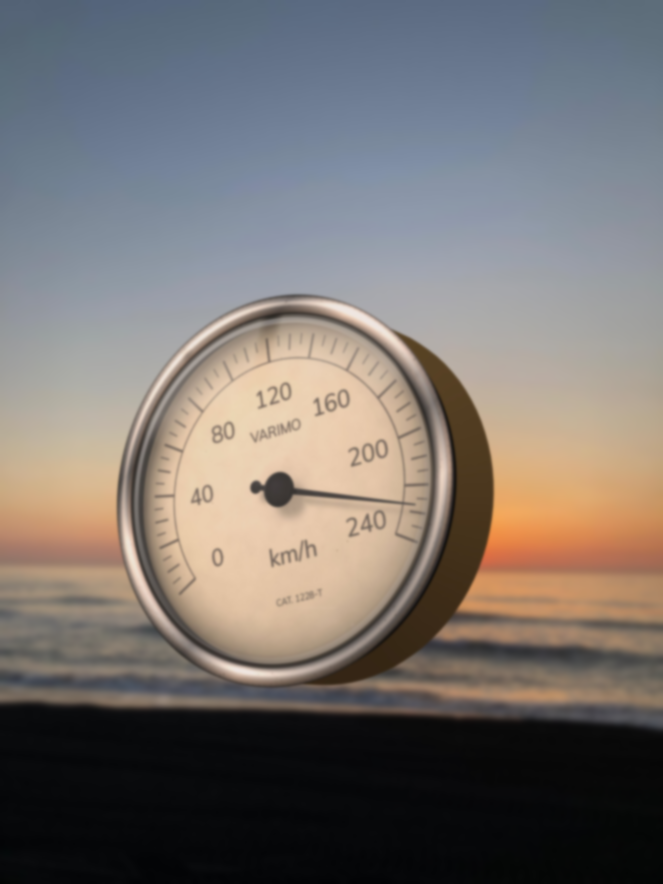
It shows 227.5; km/h
